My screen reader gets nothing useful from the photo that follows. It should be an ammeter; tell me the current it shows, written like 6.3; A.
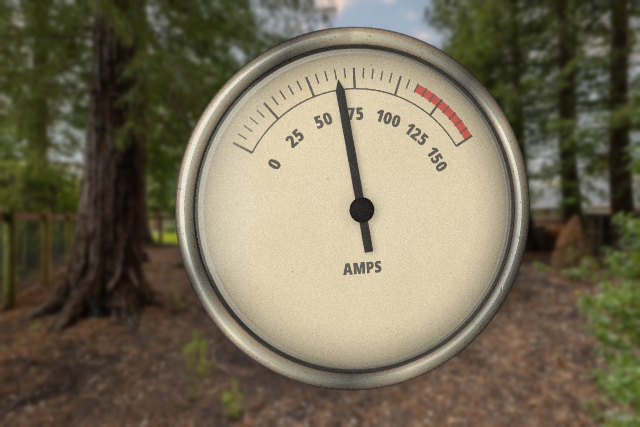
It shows 65; A
